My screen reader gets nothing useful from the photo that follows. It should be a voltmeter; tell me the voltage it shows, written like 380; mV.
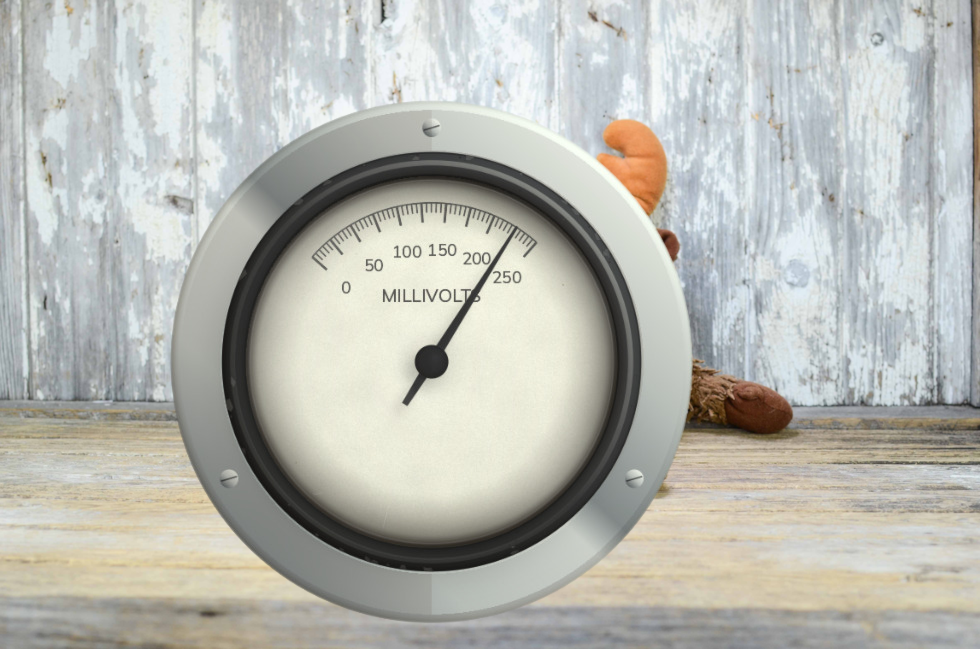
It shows 225; mV
